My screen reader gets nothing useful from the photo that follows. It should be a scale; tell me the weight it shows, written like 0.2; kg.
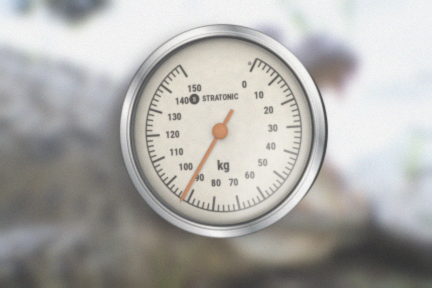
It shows 92; kg
